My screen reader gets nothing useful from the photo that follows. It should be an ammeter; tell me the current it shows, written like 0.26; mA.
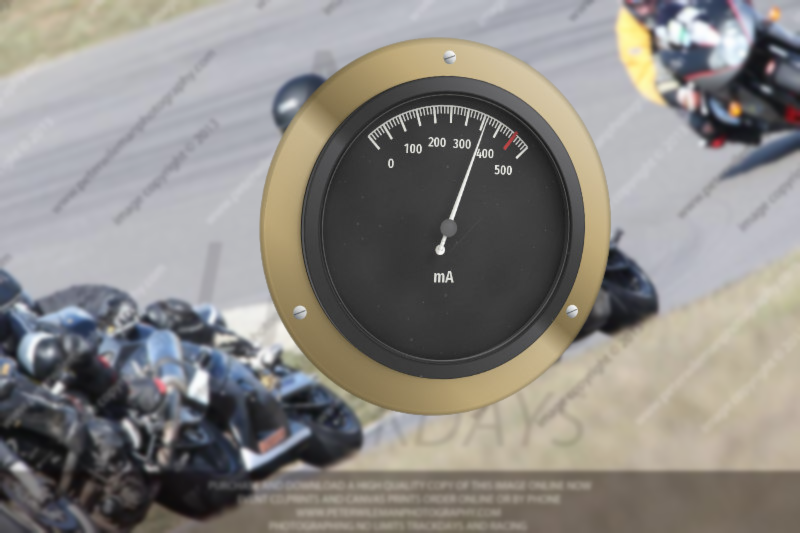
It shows 350; mA
